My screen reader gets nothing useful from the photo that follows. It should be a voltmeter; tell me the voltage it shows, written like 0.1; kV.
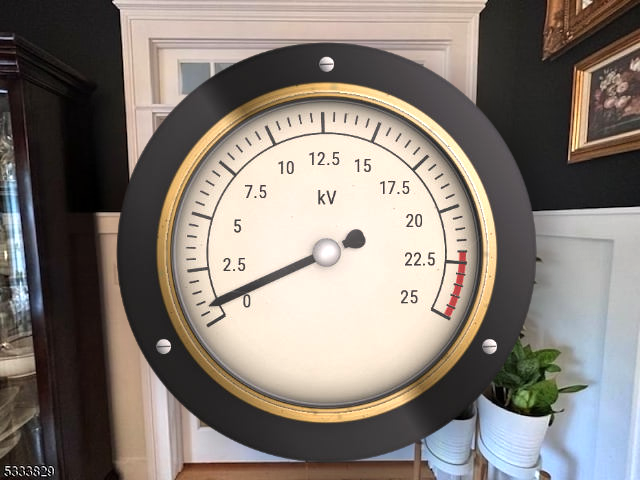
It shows 0.75; kV
